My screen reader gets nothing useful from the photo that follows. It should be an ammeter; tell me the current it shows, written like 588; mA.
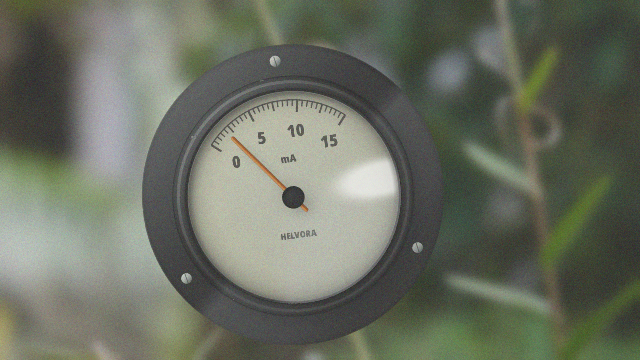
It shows 2; mA
